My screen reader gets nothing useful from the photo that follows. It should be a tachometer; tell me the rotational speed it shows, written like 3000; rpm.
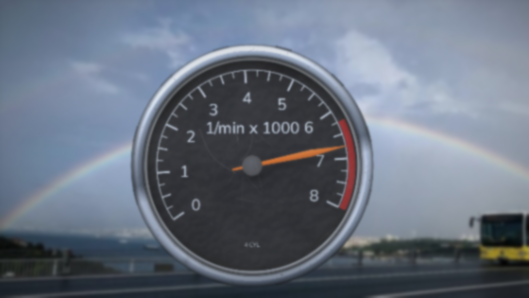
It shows 6750; rpm
